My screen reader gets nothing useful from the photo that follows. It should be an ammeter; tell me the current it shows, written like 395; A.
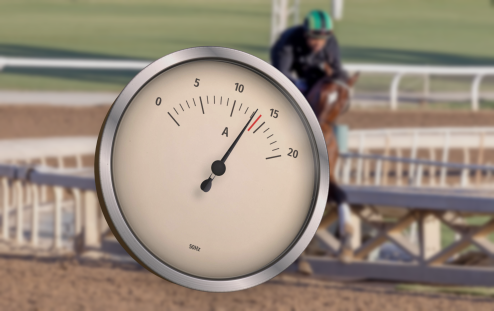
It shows 13; A
